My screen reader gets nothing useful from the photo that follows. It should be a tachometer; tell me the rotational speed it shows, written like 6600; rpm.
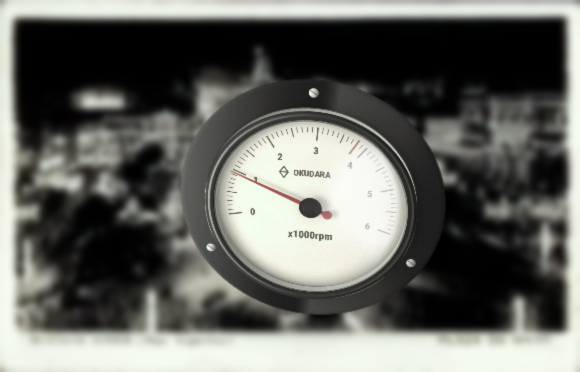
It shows 1000; rpm
